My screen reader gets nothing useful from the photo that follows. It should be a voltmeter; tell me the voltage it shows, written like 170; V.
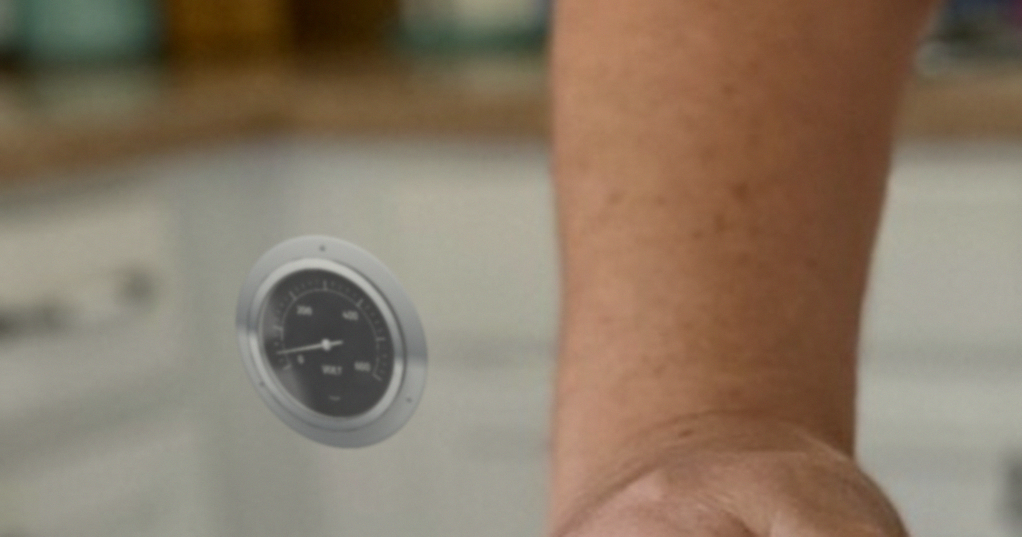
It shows 40; V
